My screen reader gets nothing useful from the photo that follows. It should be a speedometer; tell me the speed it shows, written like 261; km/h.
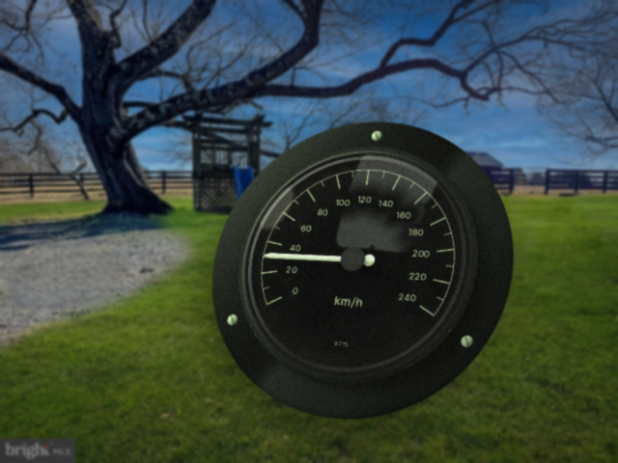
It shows 30; km/h
